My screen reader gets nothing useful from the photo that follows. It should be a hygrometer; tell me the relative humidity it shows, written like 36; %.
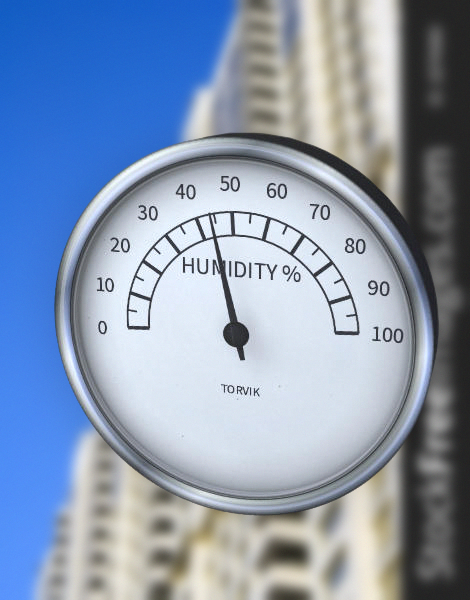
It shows 45; %
